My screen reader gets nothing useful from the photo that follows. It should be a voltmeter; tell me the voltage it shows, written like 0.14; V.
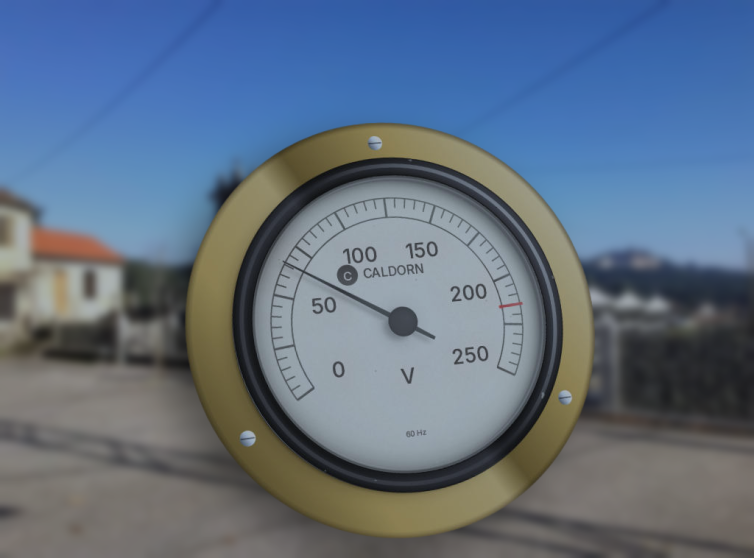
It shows 65; V
